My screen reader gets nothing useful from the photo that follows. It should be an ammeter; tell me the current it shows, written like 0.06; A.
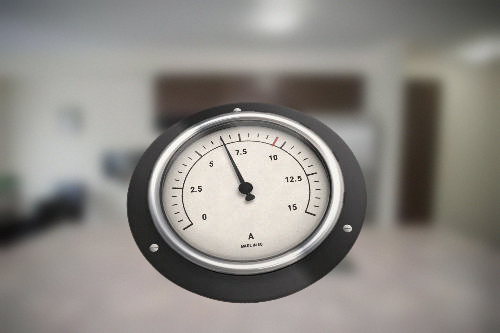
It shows 6.5; A
